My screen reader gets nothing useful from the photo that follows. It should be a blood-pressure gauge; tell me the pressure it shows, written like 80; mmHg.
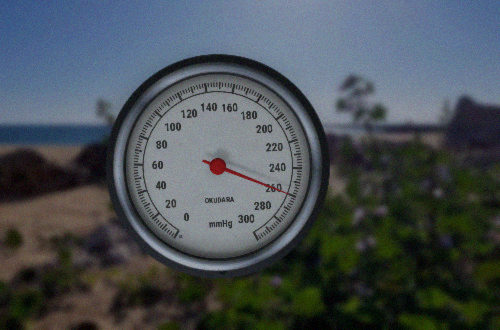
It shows 260; mmHg
